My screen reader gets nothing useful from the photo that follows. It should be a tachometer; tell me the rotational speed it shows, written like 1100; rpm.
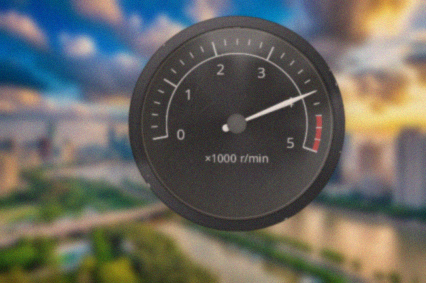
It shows 4000; rpm
